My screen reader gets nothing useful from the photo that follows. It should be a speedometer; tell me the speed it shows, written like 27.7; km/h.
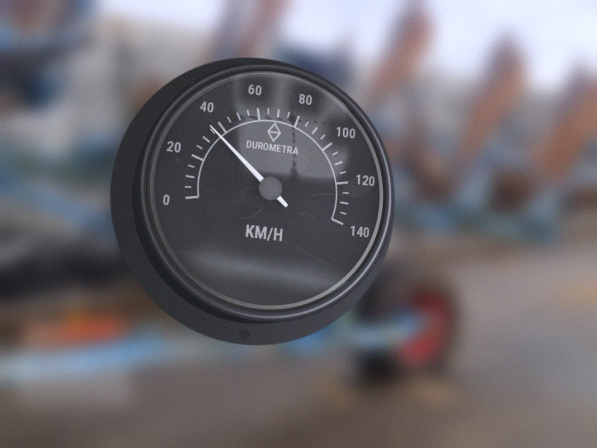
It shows 35; km/h
